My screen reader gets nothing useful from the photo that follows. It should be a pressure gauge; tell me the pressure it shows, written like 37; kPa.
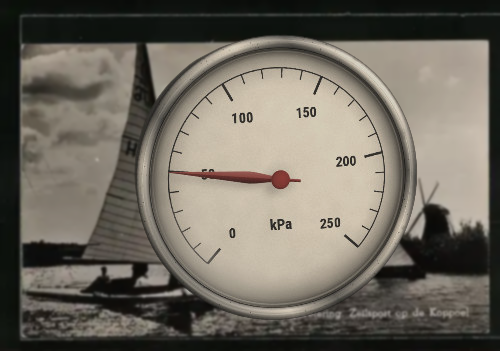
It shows 50; kPa
